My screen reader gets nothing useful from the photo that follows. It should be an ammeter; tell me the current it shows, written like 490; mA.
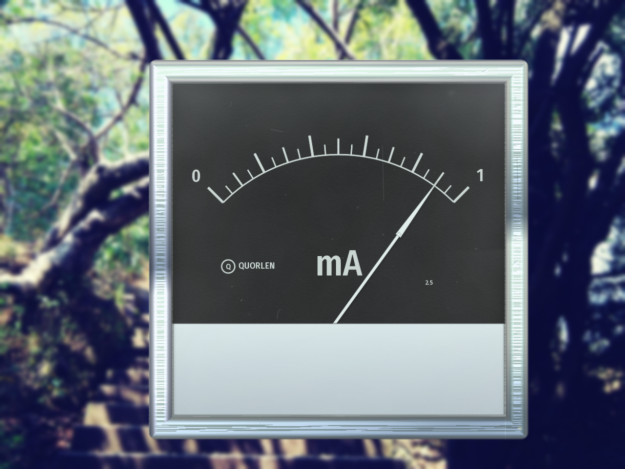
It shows 0.9; mA
